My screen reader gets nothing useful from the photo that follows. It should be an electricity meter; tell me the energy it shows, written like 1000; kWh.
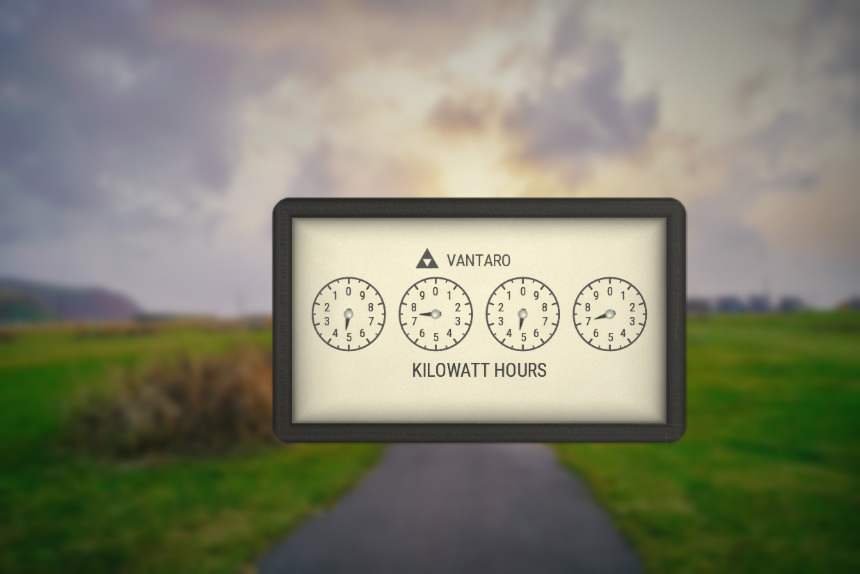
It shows 4747; kWh
